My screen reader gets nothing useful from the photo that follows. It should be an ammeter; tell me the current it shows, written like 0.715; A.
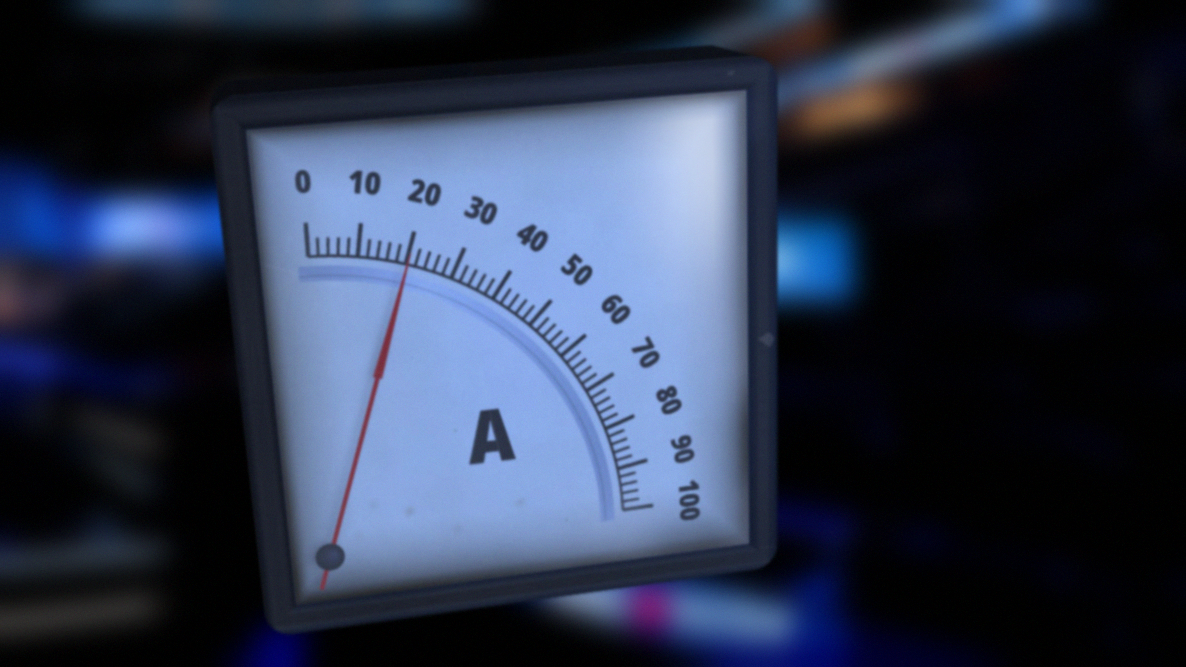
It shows 20; A
